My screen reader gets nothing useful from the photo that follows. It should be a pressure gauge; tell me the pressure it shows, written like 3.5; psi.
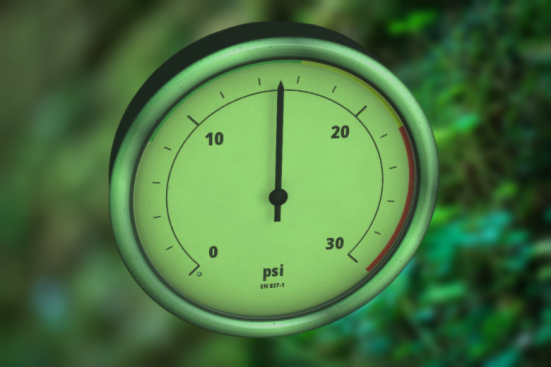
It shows 15; psi
